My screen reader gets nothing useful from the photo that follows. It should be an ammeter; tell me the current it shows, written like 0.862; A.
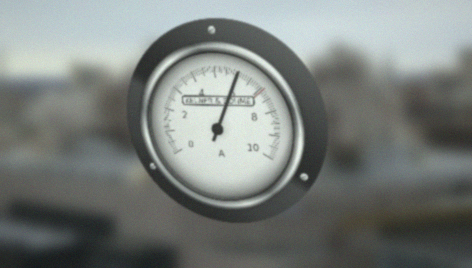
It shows 6; A
